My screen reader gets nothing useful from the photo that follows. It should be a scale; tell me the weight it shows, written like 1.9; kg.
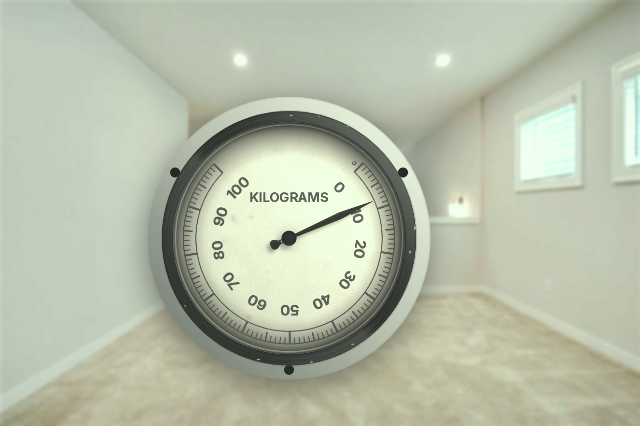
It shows 8; kg
